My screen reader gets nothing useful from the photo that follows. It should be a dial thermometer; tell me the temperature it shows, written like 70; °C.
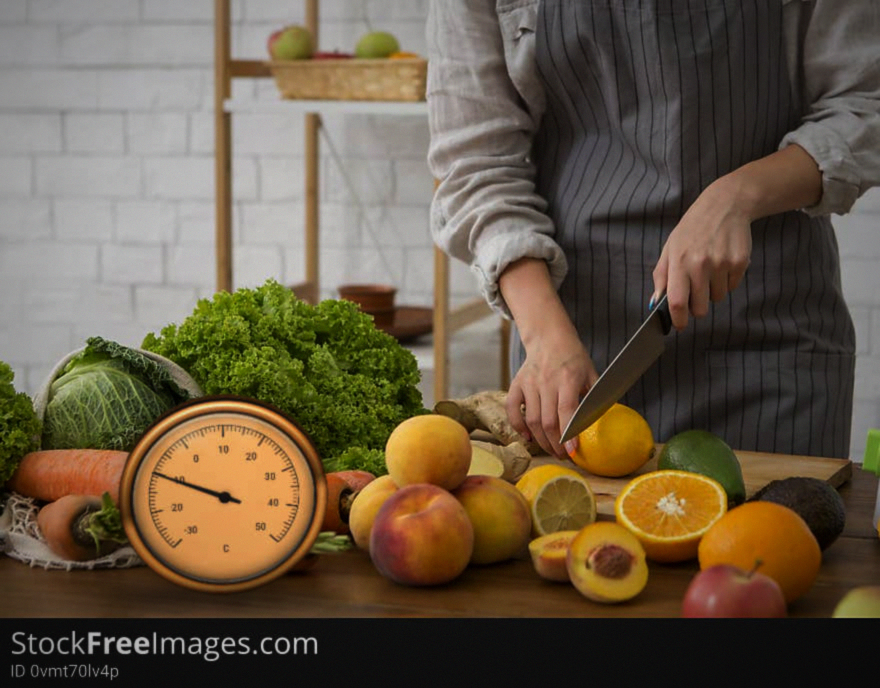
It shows -10; °C
